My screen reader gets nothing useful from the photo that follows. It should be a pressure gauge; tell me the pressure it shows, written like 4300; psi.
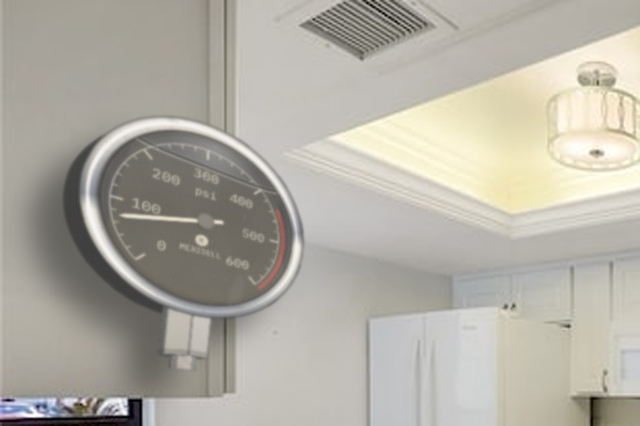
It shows 70; psi
